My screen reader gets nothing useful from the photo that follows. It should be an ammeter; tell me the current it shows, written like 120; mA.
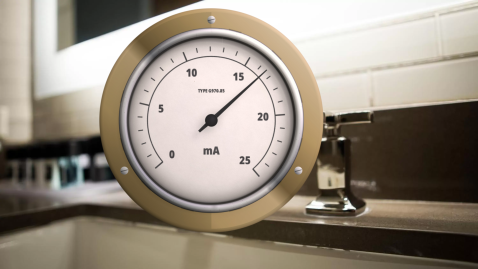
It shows 16.5; mA
